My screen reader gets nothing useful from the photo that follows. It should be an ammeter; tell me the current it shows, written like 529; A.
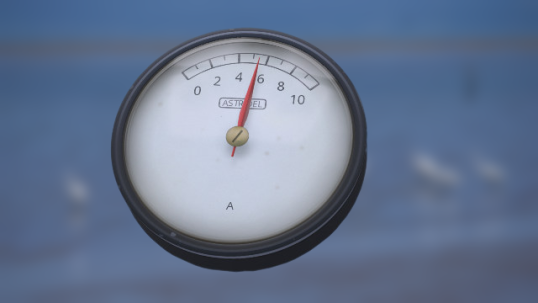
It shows 5.5; A
